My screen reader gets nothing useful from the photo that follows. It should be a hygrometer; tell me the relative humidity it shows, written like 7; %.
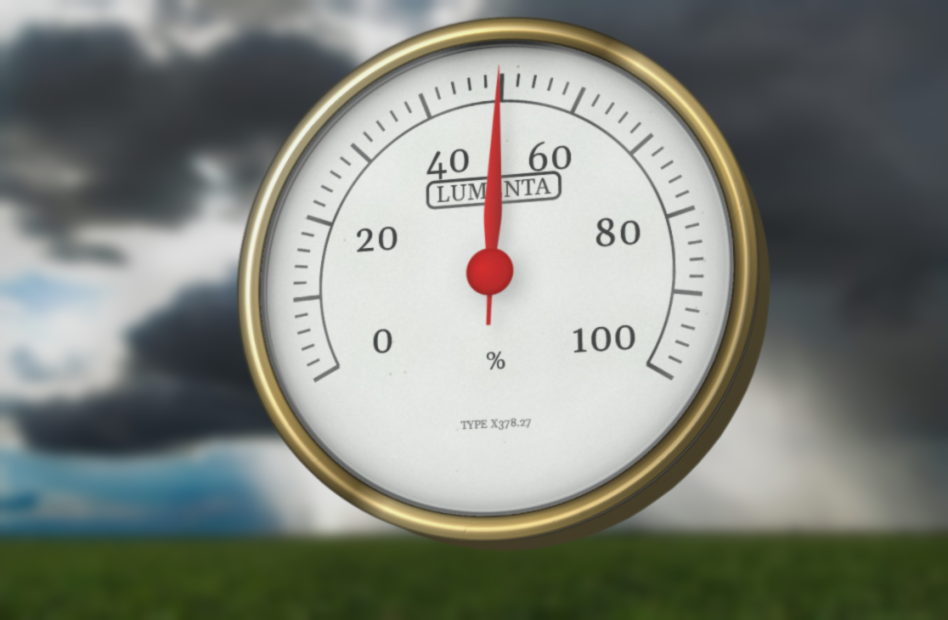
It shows 50; %
